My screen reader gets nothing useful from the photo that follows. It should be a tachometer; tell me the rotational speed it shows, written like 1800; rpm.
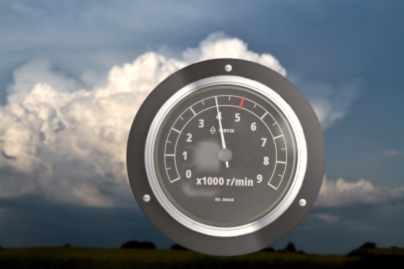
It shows 4000; rpm
